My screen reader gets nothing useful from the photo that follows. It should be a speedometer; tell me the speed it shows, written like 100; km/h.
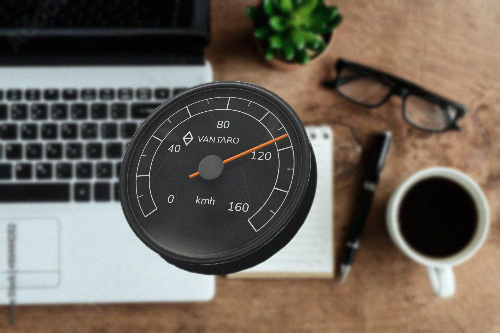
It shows 115; km/h
